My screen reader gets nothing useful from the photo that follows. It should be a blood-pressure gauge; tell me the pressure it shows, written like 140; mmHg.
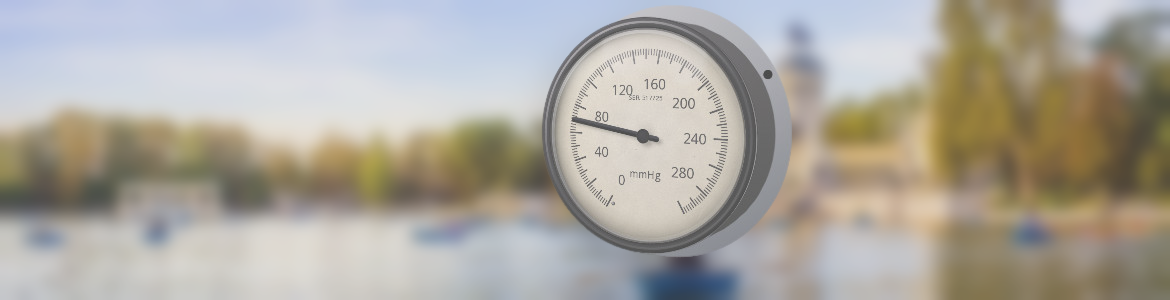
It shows 70; mmHg
